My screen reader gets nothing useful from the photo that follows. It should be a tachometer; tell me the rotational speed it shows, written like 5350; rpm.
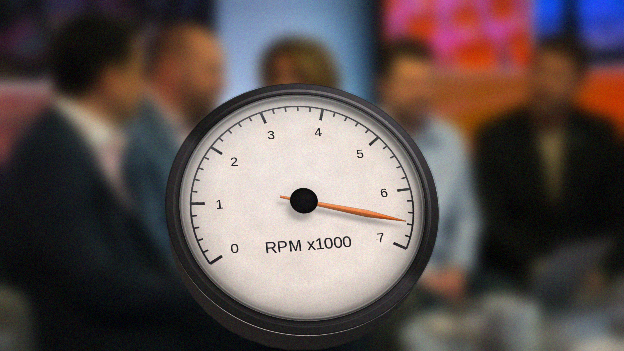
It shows 6600; rpm
